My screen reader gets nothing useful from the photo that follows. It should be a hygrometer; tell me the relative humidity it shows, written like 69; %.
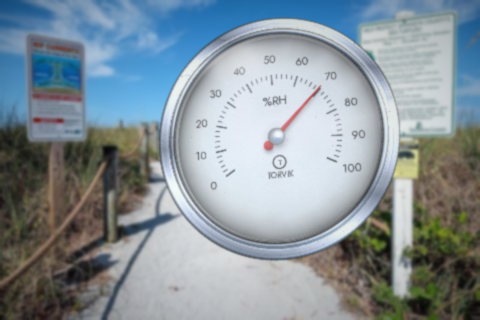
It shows 70; %
